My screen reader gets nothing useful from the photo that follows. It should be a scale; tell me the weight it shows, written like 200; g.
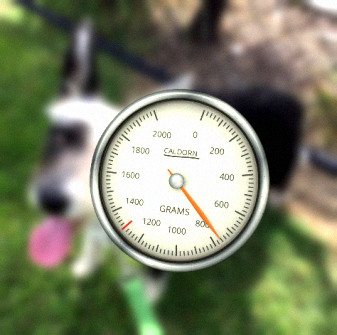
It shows 760; g
